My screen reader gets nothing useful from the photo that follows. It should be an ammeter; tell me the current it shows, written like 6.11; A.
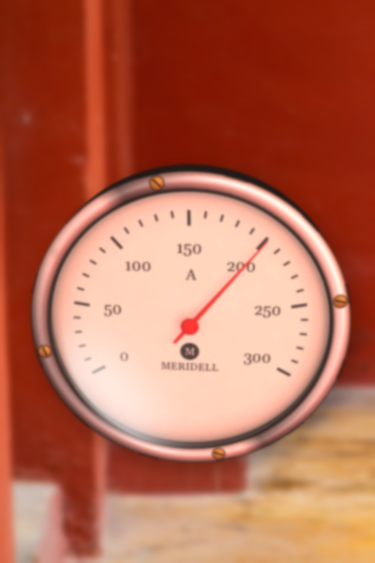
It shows 200; A
